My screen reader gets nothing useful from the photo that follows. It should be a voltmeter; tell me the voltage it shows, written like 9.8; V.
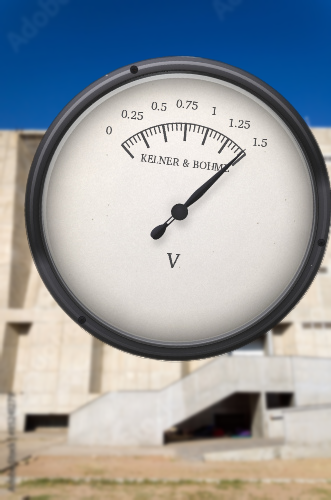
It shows 1.45; V
